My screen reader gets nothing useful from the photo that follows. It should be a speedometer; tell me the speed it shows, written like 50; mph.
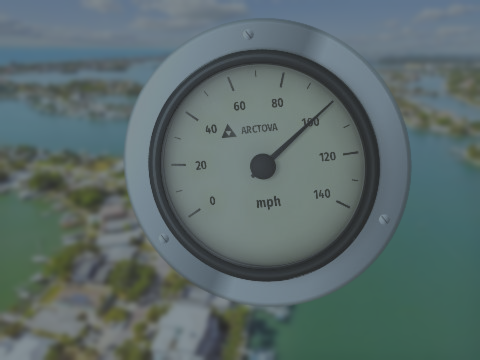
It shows 100; mph
